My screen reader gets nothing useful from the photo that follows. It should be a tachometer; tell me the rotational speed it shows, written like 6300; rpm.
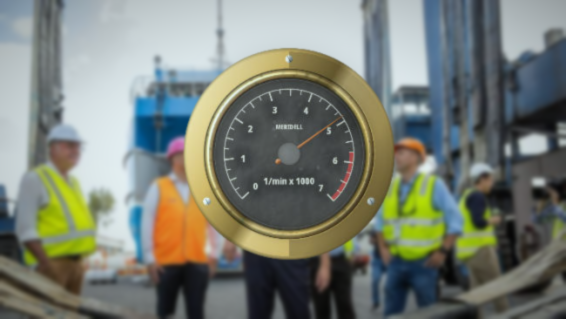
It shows 4875; rpm
